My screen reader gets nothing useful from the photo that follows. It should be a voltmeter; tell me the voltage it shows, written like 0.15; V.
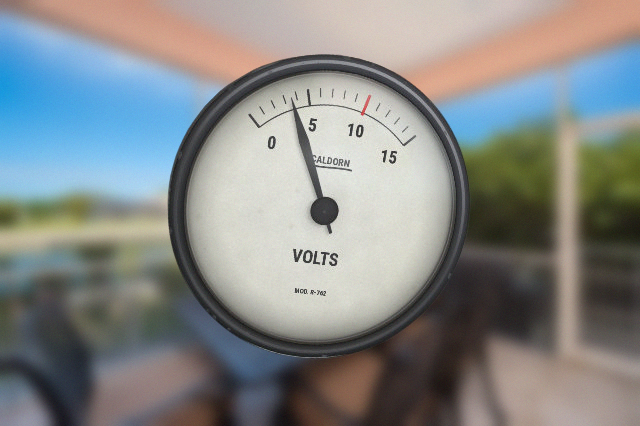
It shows 3.5; V
